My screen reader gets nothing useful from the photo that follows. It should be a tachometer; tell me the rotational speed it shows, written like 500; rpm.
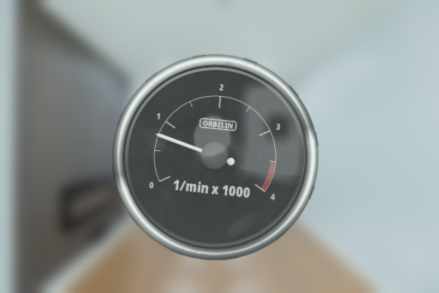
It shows 750; rpm
